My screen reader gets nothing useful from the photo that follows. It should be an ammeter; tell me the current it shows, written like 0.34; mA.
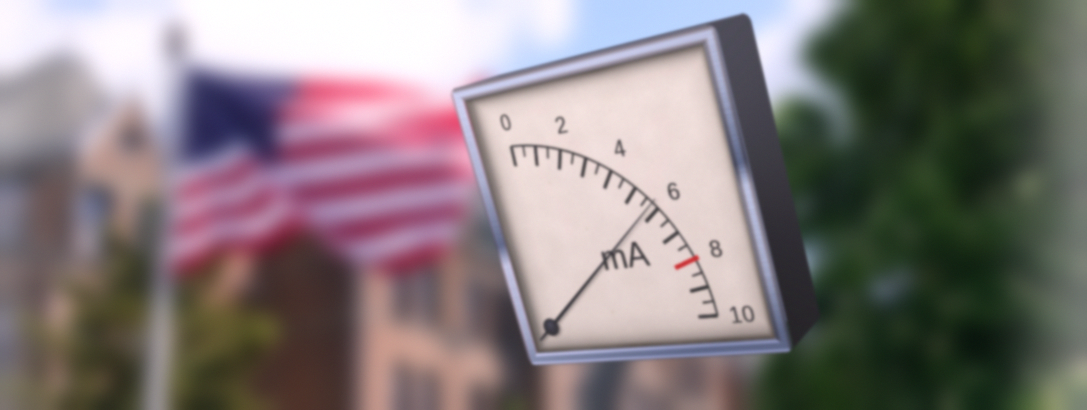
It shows 5.75; mA
